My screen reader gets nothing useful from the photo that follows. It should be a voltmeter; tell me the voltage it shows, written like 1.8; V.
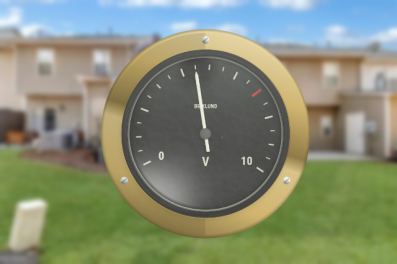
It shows 4.5; V
